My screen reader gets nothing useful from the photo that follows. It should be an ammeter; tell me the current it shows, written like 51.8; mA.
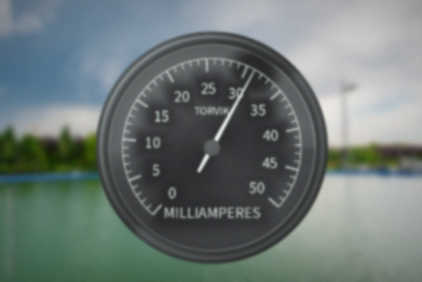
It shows 31; mA
